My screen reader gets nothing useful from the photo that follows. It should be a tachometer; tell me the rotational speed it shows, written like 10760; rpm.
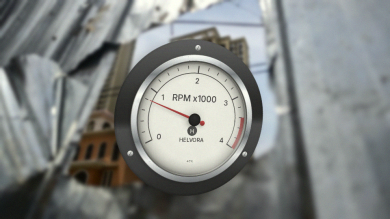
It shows 800; rpm
